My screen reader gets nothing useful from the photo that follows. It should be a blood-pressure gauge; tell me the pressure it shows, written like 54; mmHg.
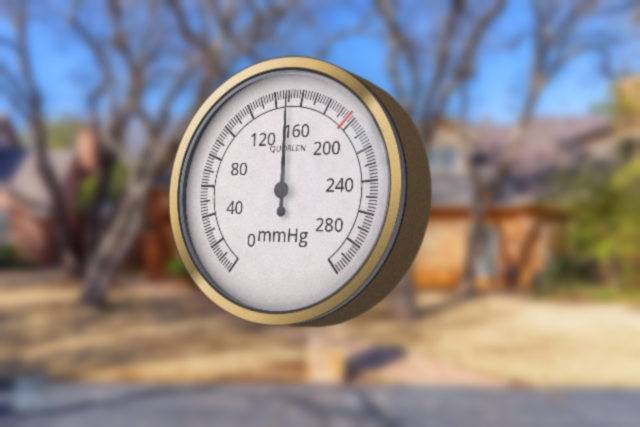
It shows 150; mmHg
